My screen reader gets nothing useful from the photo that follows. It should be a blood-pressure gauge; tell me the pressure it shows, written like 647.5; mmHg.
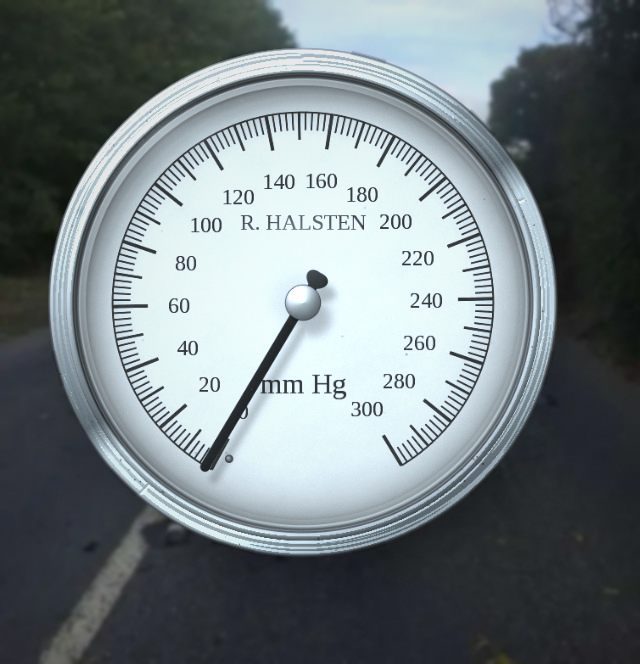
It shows 2; mmHg
